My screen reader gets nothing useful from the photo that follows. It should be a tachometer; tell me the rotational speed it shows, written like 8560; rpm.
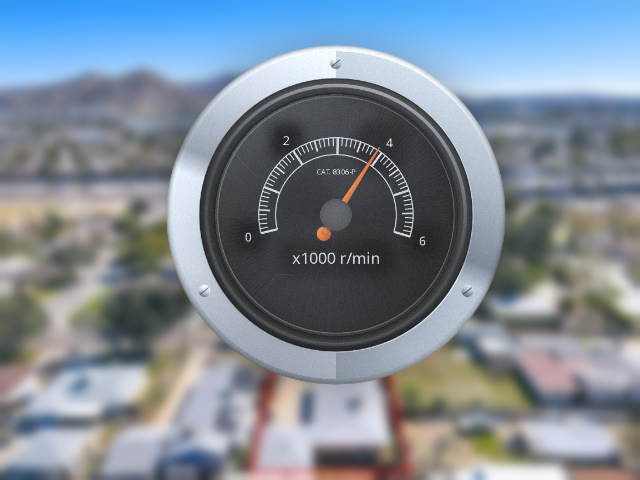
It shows 3900; rpm
